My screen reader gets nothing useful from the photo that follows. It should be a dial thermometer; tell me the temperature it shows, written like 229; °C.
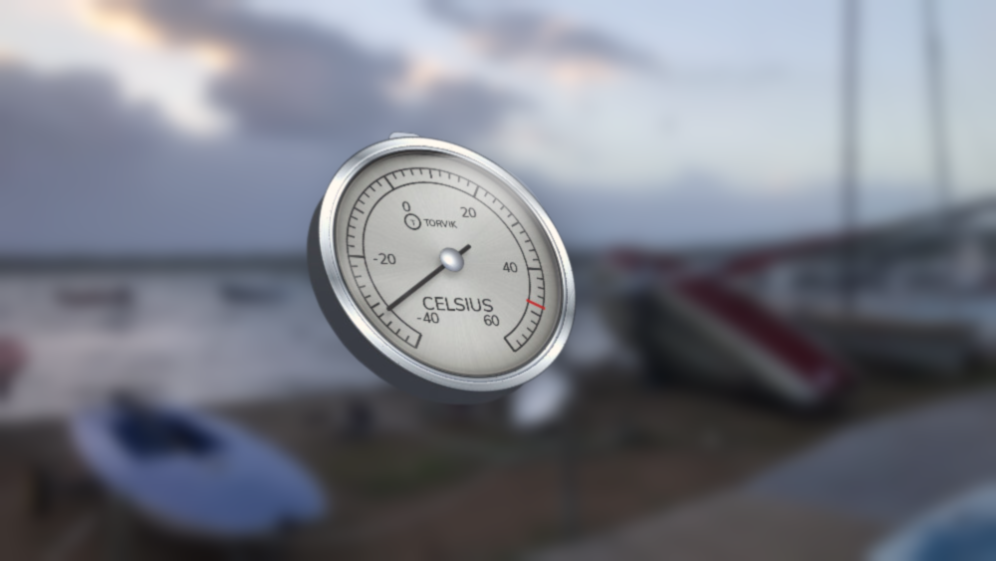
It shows -32; °C
